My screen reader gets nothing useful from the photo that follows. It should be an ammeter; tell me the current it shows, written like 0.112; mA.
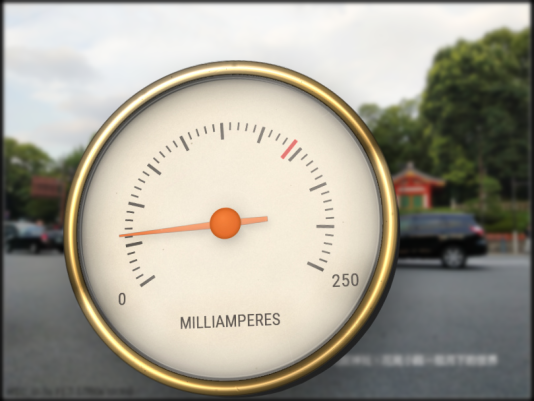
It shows 30; mA
